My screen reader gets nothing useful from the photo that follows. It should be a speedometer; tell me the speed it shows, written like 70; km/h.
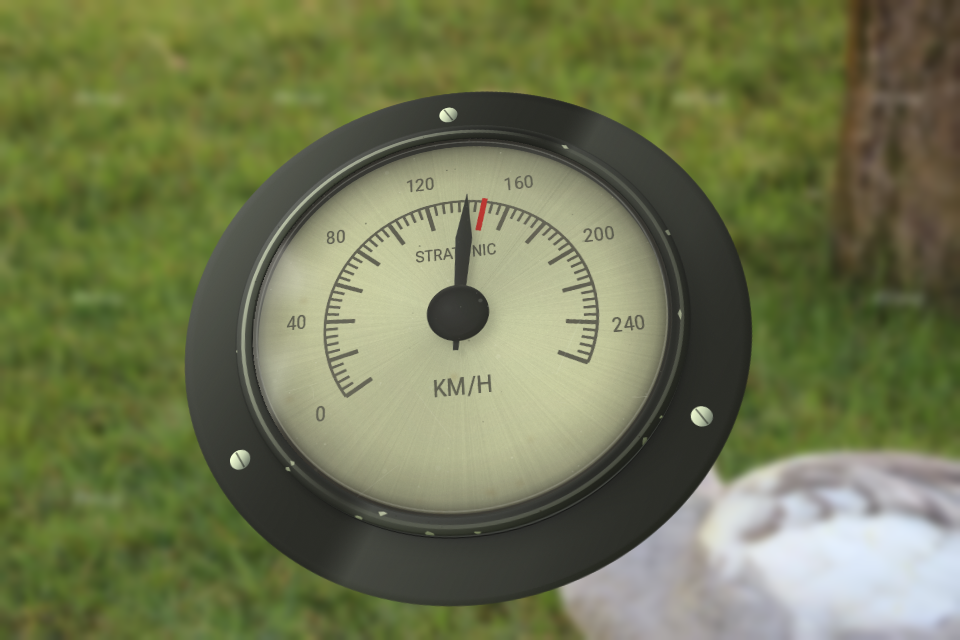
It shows 140; km/h
